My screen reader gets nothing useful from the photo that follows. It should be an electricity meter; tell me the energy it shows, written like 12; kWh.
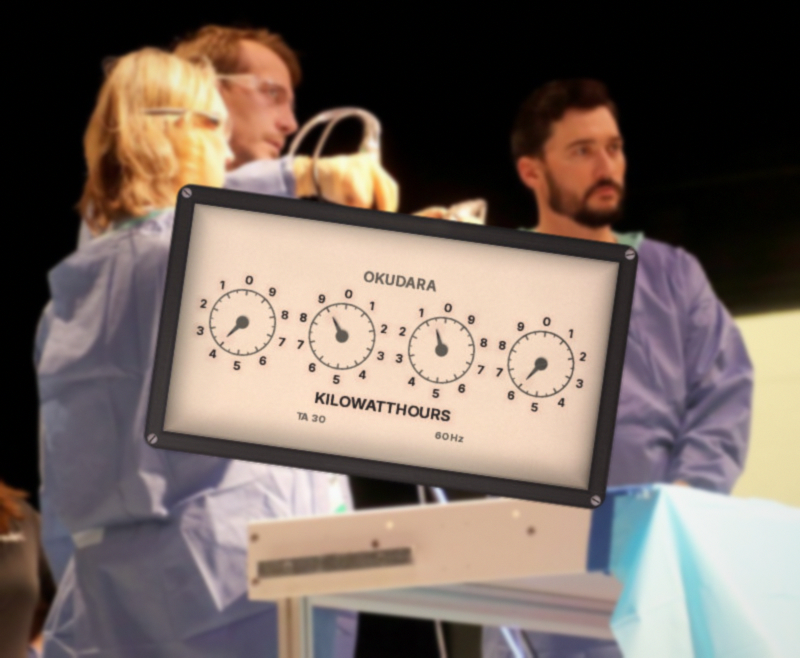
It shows 3906; kWh
